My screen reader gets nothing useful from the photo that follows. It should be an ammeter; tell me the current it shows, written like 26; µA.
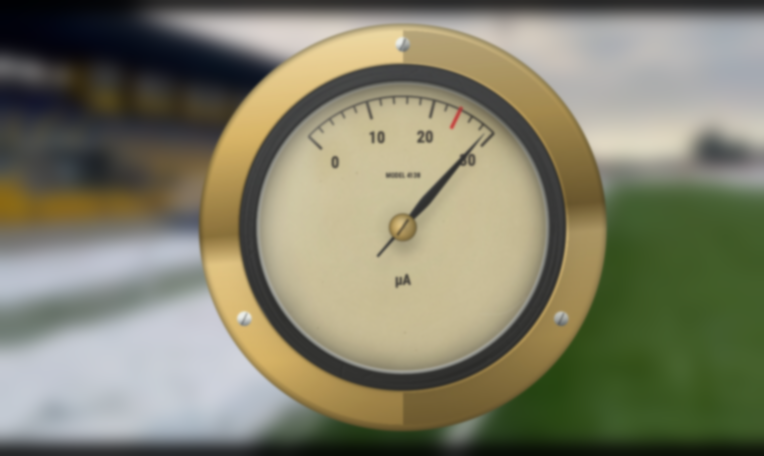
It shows 29; µA
